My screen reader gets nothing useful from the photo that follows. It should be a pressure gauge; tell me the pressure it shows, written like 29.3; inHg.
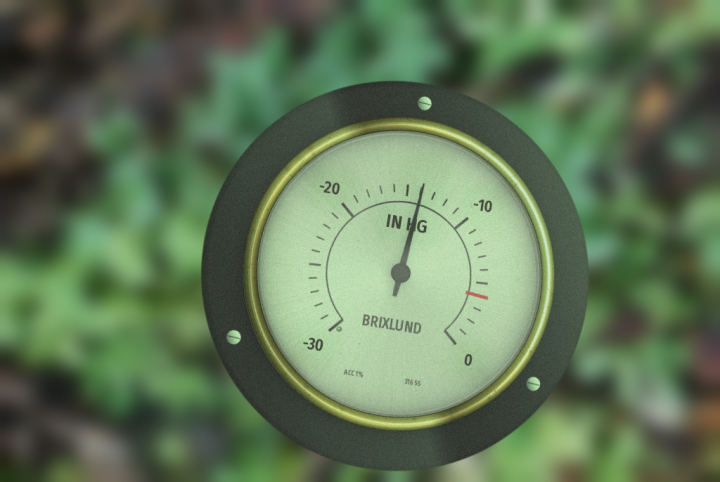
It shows -14; inHg
